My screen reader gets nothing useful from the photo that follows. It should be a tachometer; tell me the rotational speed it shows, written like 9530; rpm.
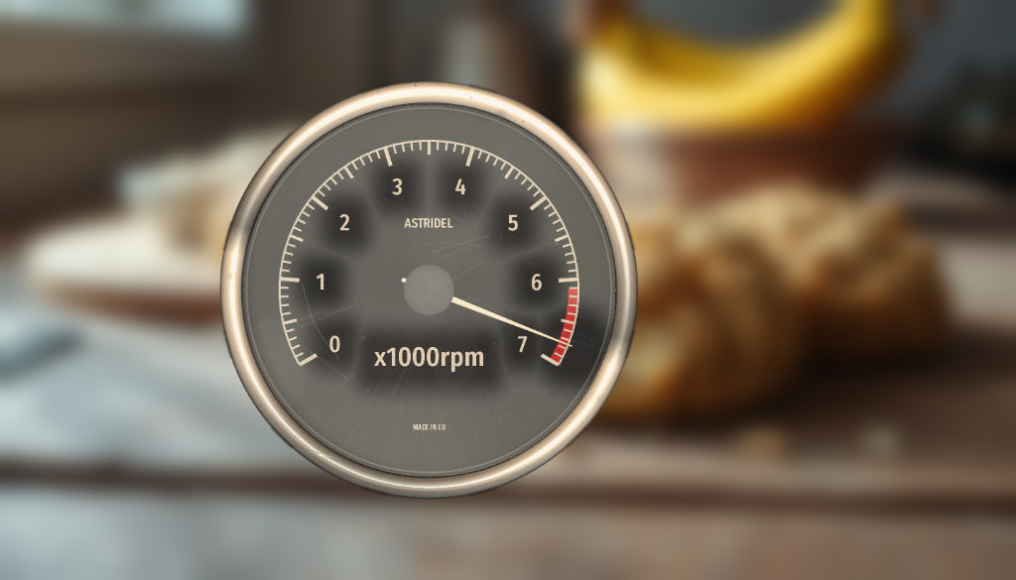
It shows 6750; rpm
